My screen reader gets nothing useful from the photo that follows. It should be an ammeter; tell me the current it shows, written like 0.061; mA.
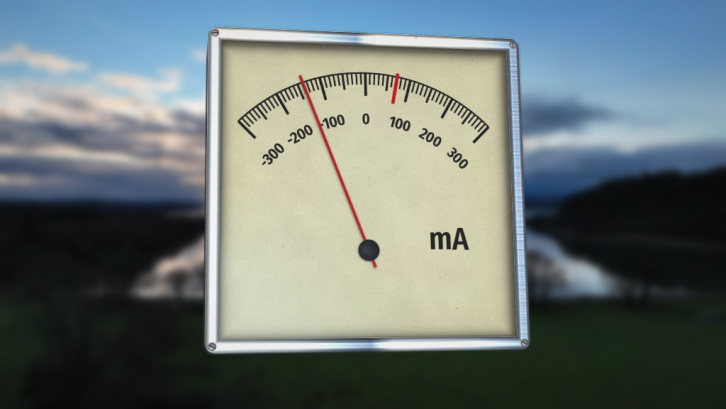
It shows -140; mA
